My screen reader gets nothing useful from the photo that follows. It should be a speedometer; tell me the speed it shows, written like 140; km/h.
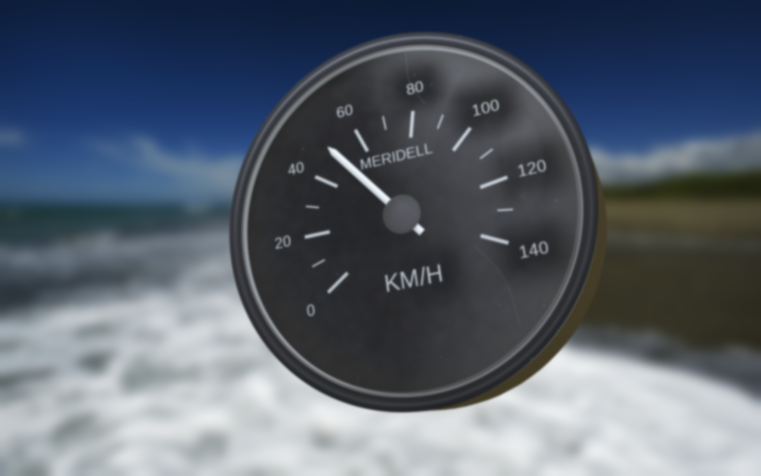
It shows 50; km/h
